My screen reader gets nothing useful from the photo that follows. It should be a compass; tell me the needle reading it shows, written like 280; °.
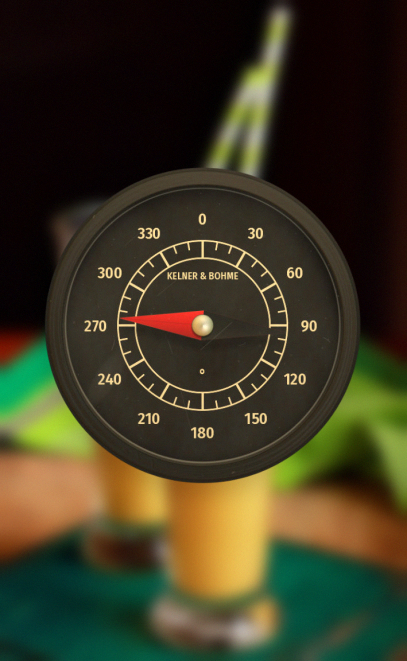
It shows 275; °
